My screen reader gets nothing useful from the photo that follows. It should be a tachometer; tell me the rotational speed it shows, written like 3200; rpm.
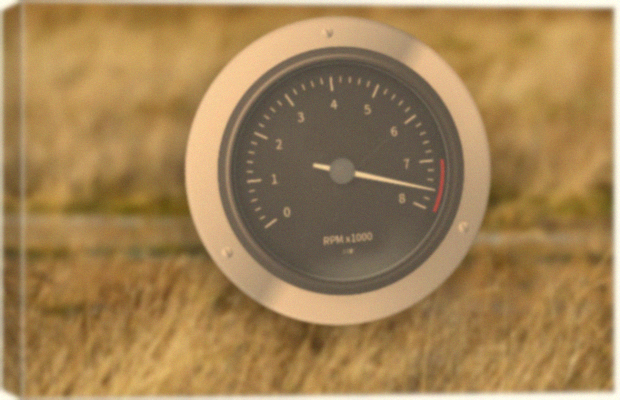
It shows 7600; rpm
